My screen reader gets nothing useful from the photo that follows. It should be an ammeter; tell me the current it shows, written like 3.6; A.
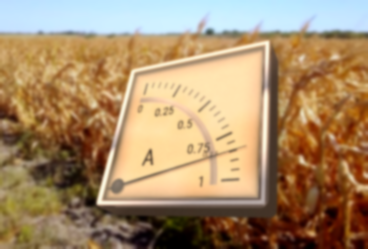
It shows 0.85; A
